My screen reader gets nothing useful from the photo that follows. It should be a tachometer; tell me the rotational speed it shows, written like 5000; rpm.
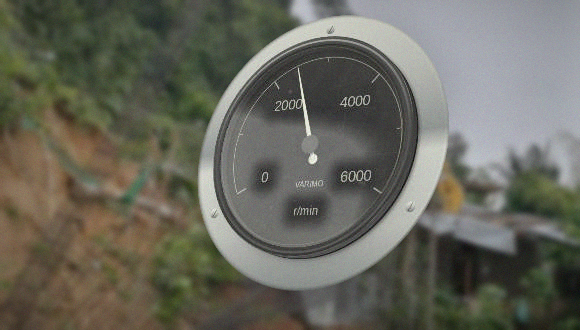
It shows 2500; rpm
